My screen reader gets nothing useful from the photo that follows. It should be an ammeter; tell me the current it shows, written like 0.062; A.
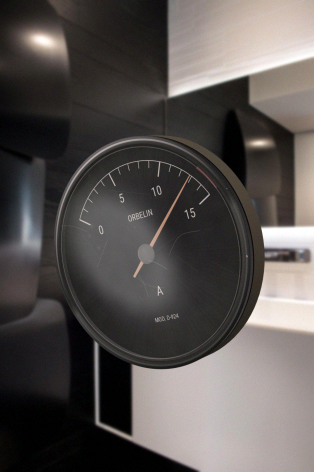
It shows 13; A
